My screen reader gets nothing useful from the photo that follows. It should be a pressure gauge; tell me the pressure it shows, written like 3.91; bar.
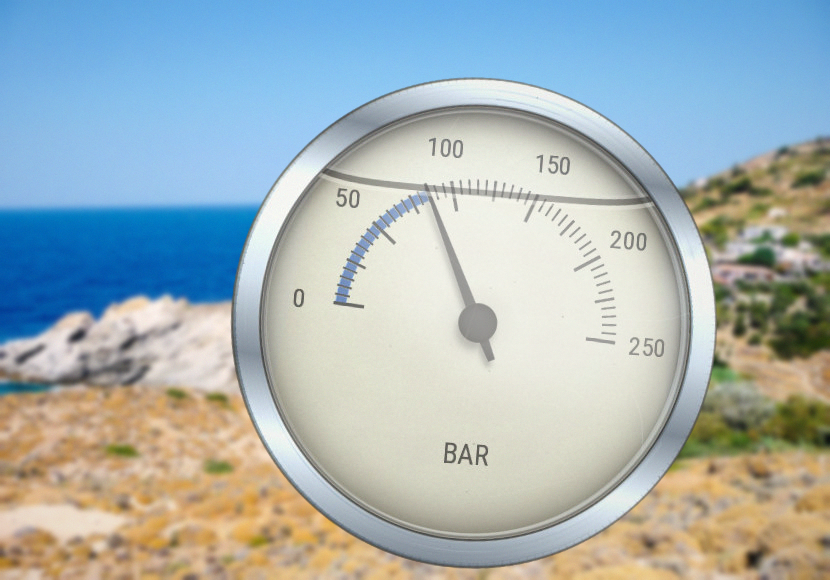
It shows 85; bar
